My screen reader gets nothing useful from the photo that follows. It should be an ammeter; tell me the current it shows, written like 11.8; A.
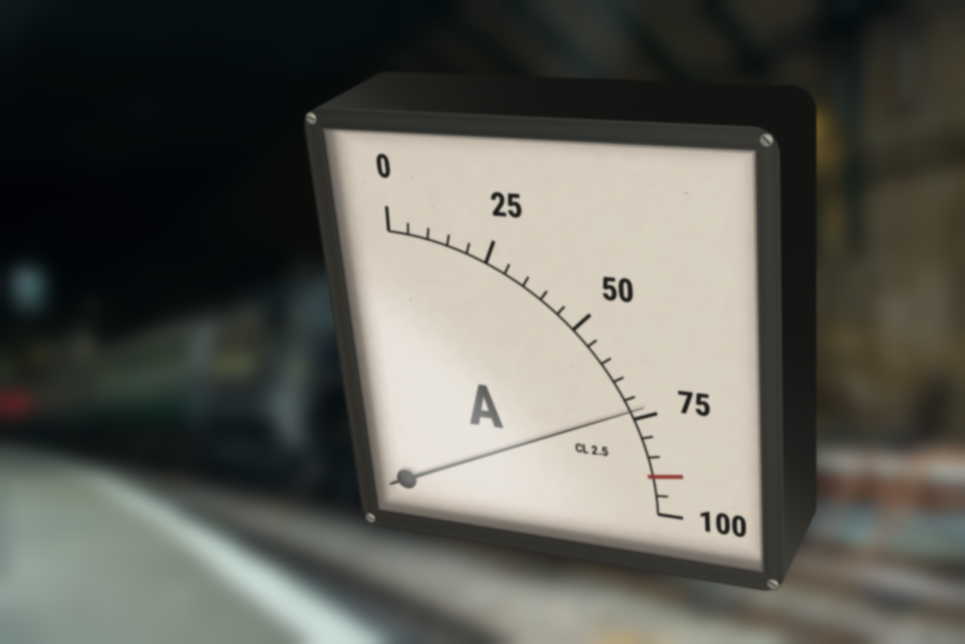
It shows 72.5; A
